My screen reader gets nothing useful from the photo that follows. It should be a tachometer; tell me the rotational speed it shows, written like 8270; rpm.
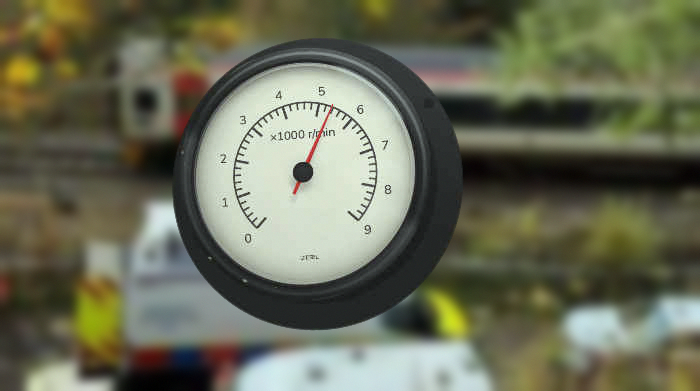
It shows 5400; rpm
